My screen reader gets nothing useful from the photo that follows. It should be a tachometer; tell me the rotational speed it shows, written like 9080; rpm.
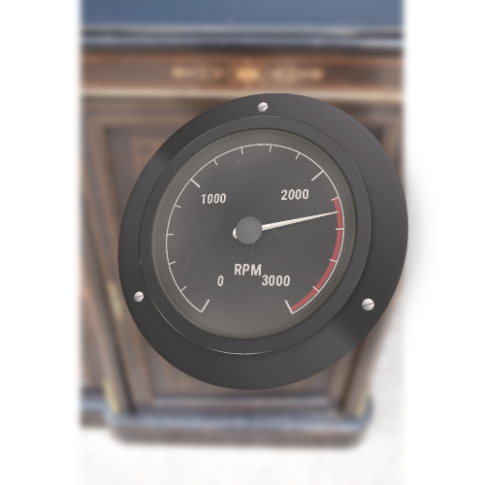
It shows 2300; rpm
